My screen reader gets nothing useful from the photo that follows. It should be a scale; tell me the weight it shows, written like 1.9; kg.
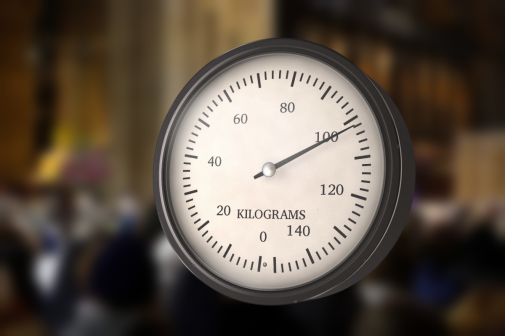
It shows 102; kg
